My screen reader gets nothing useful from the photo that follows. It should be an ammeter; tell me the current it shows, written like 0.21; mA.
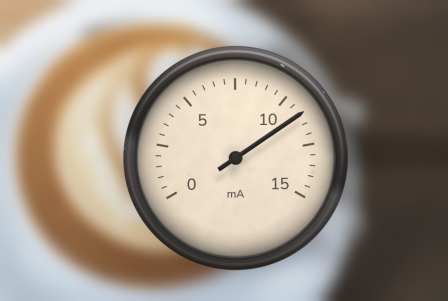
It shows 11; mA
